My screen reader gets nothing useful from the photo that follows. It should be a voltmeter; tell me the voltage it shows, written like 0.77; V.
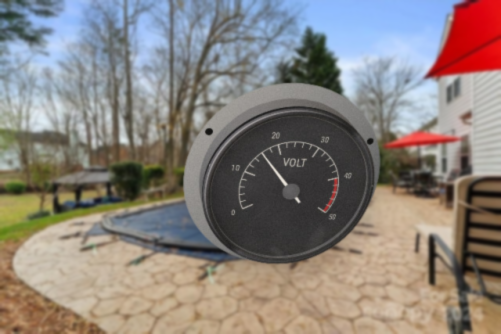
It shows 16; V
